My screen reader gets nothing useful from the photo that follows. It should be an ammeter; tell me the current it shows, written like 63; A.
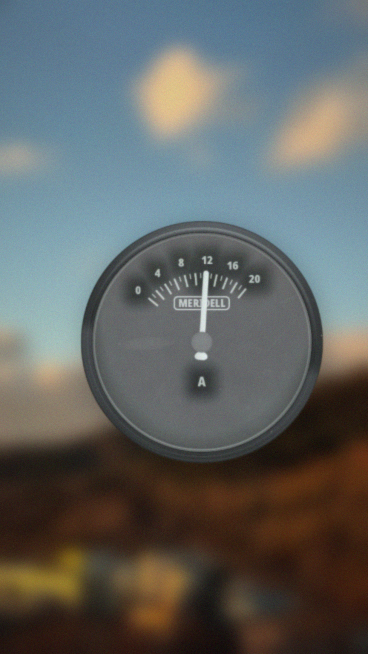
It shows 12; A
